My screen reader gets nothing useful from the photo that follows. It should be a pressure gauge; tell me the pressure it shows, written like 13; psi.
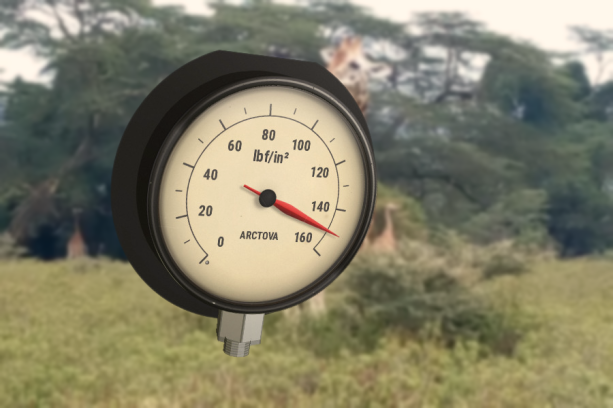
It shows 150; psi
